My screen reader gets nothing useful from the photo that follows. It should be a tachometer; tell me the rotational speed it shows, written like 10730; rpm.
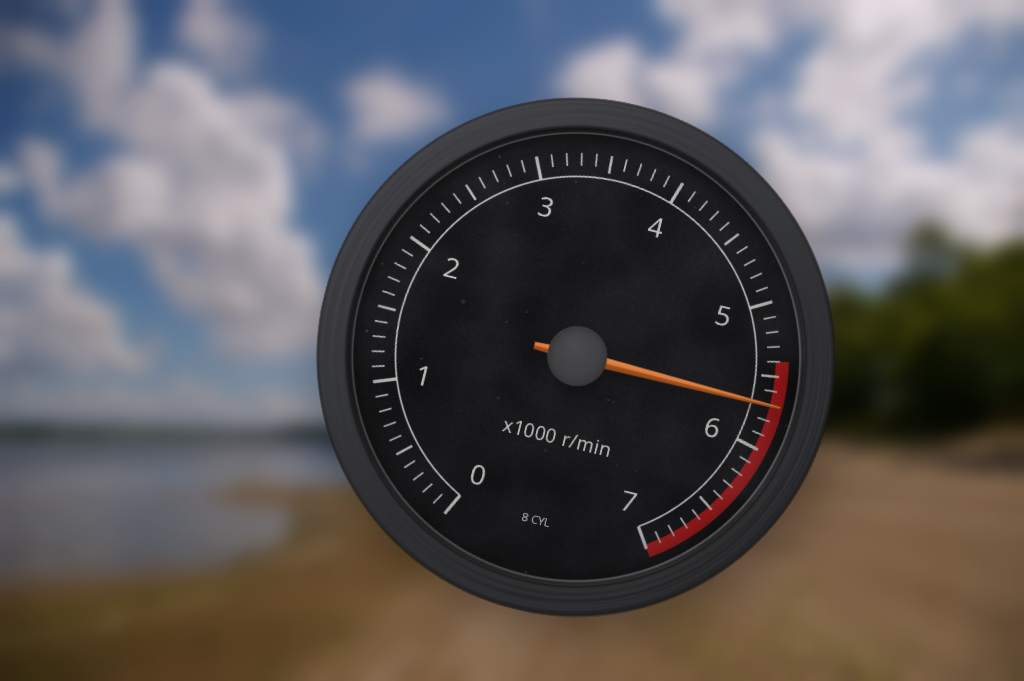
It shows 5700; rpm
